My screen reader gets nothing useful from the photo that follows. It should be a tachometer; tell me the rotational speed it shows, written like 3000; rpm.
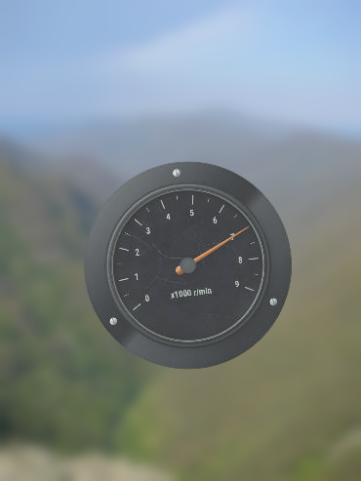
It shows 7000; rpm
